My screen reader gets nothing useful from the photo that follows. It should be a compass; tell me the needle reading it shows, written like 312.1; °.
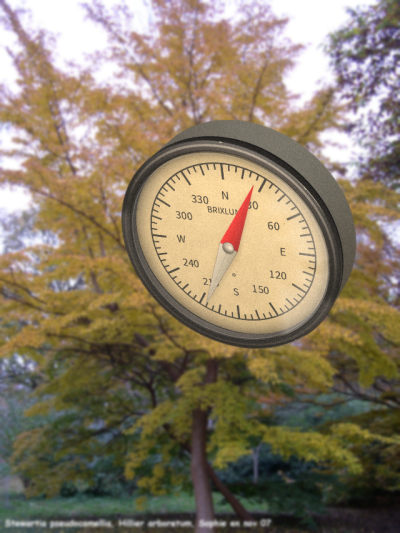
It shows 25; °
